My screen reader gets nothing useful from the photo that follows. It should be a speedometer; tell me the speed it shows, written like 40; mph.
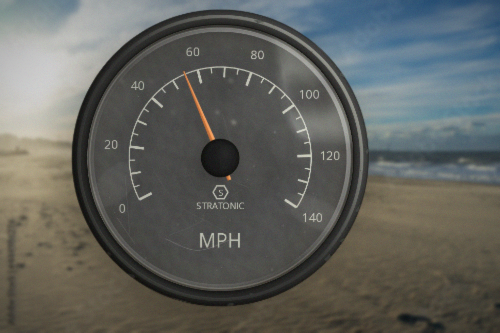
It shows 55; mph
